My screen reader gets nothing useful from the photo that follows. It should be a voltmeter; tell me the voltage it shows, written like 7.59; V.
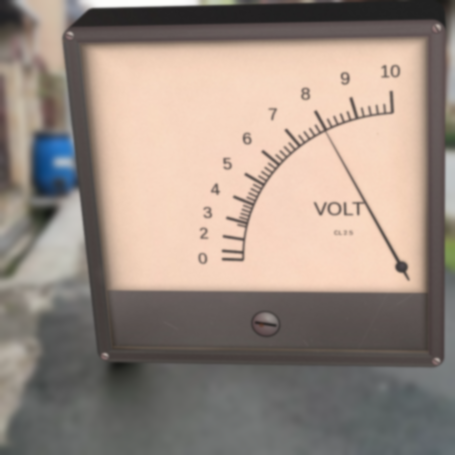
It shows 8; V
